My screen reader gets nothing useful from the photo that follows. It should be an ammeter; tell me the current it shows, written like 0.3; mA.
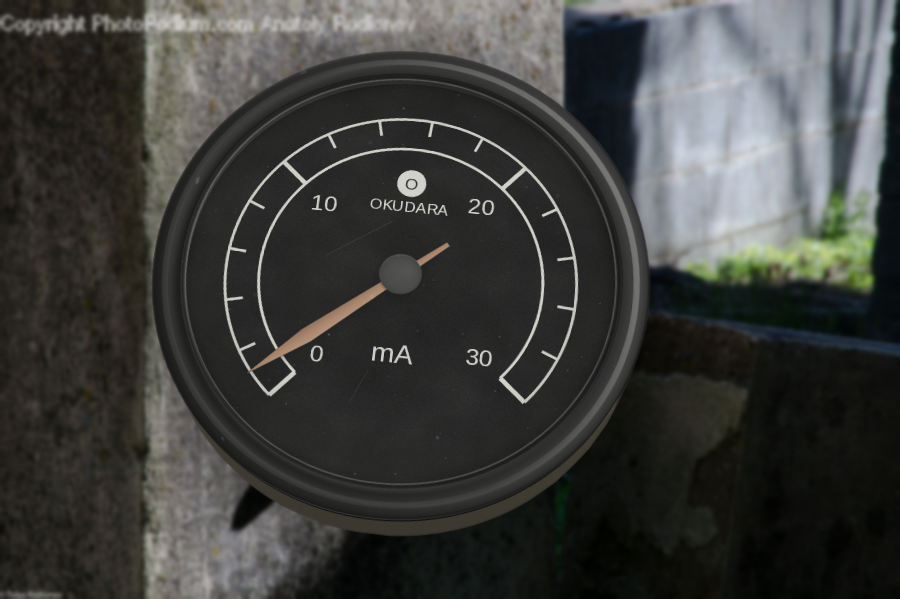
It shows 1; mA
